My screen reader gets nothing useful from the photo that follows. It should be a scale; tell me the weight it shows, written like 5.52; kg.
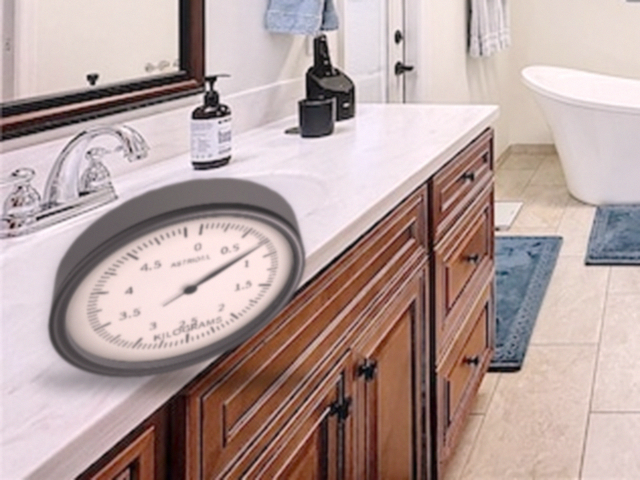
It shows 0.75; kg
